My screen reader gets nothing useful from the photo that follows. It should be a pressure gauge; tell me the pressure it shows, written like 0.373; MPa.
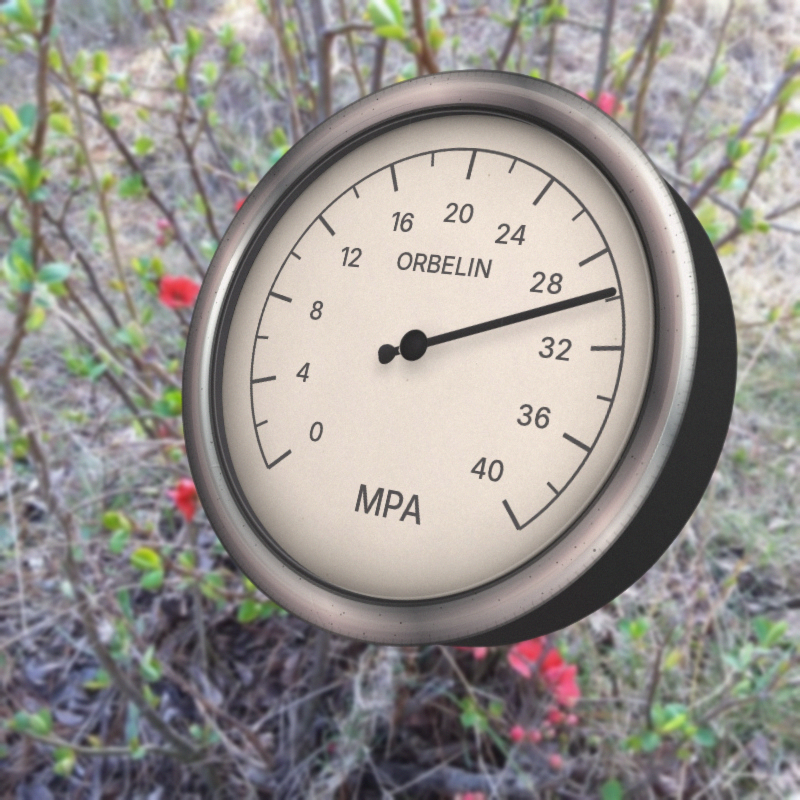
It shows 30; MPa
